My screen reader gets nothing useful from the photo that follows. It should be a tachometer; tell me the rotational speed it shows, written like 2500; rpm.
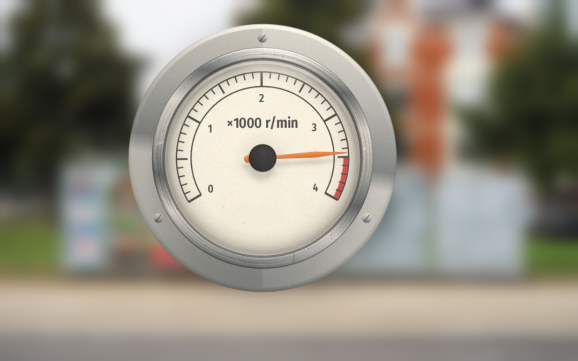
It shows 3450; rpm
